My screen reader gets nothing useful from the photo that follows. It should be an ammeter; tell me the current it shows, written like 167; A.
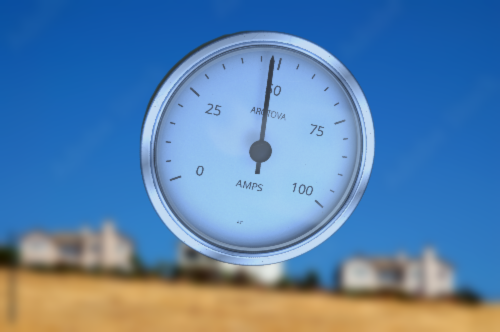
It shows 47.5; A
